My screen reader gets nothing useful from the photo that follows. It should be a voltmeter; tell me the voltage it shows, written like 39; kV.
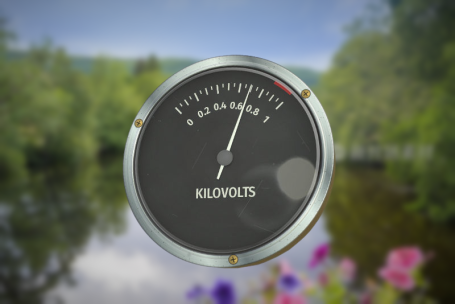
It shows 0.7; kV
